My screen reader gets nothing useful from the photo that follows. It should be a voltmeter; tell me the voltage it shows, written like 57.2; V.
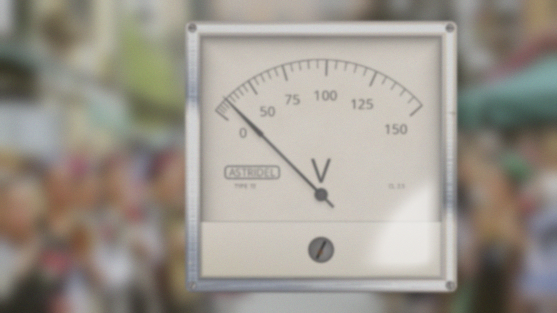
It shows 25; V
